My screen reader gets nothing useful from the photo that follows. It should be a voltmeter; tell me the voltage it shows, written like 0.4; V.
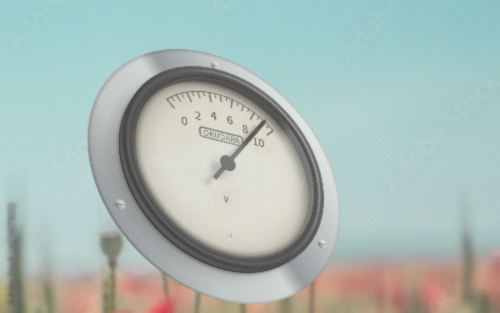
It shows 9; V
